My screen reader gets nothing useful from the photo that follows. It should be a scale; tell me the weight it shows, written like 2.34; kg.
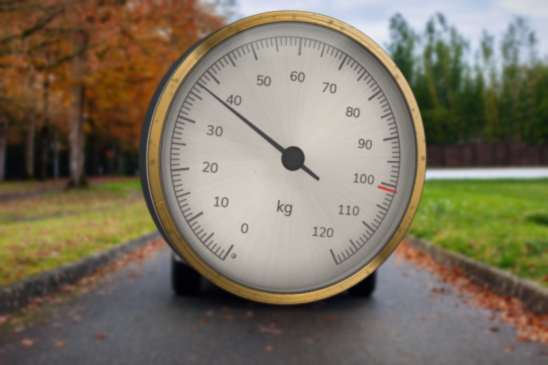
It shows 37; kg
